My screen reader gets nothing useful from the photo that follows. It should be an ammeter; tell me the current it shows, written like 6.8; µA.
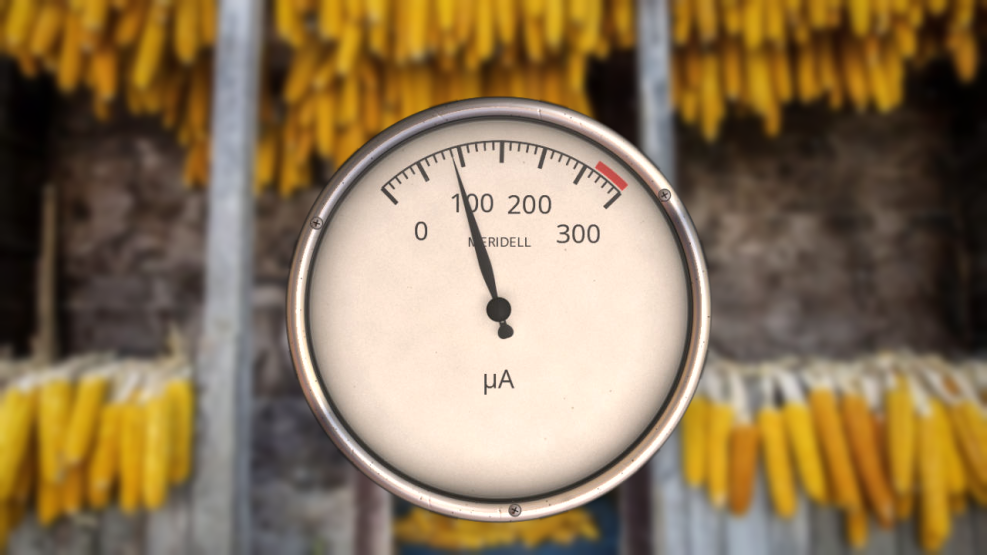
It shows 90; µA
